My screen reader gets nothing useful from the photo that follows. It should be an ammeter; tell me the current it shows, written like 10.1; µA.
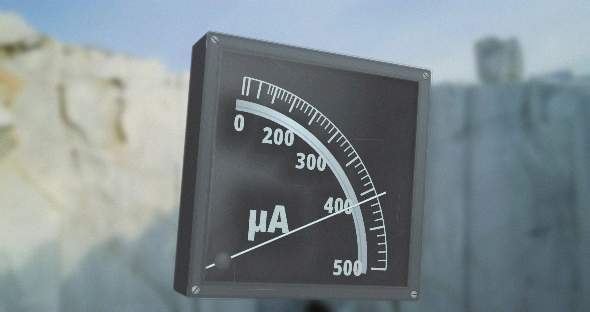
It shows 410; µA
